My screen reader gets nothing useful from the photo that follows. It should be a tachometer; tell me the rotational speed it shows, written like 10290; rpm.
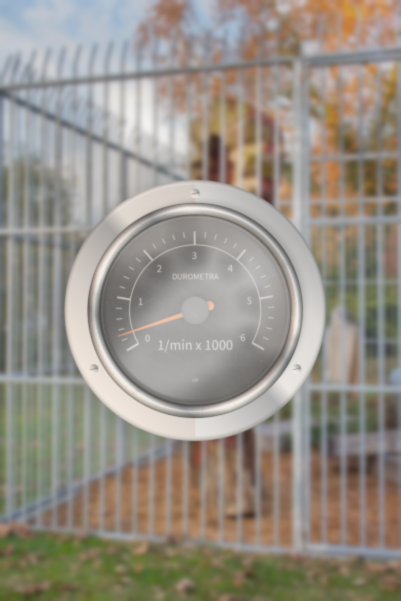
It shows 300; rpm
